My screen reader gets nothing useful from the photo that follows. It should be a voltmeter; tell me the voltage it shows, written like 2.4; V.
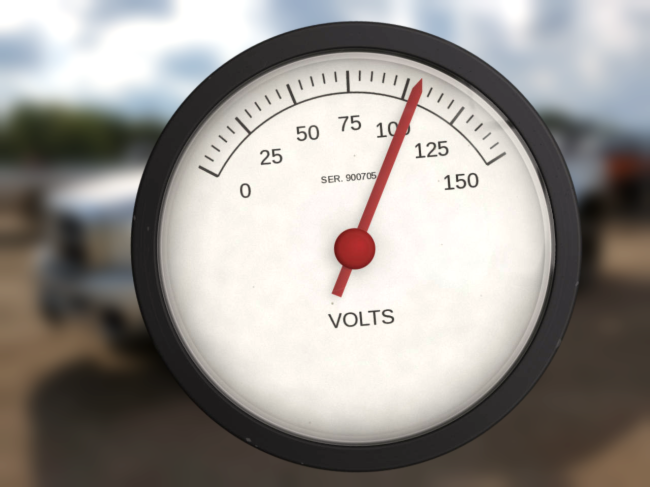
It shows 105; V
